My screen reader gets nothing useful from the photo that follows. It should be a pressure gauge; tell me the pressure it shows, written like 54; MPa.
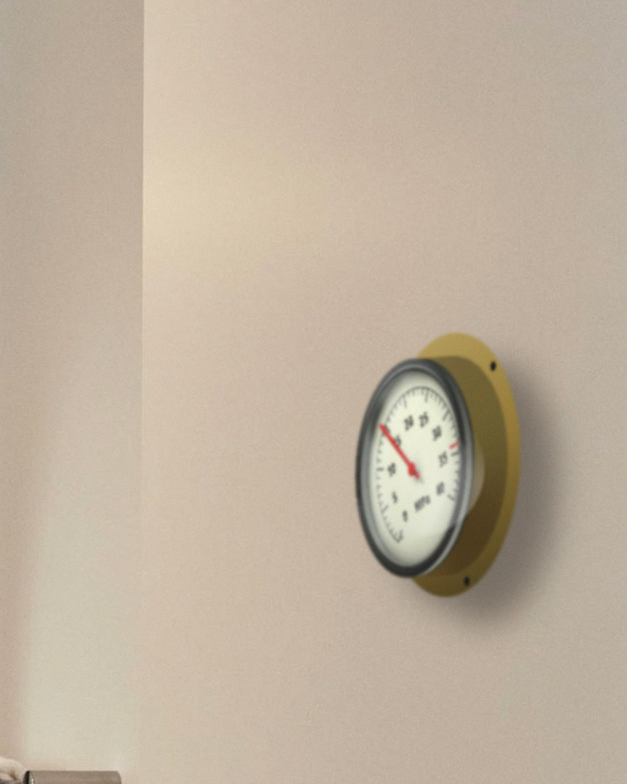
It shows 15; MPa
